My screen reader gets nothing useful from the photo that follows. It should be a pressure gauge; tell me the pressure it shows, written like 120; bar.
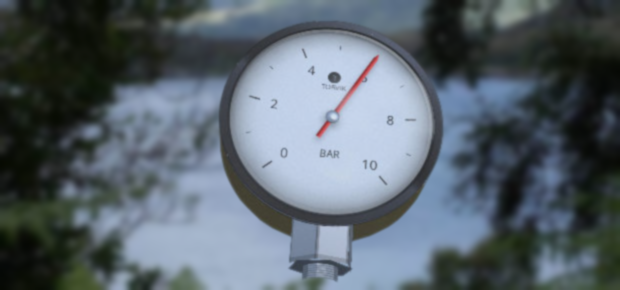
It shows 6; bar
